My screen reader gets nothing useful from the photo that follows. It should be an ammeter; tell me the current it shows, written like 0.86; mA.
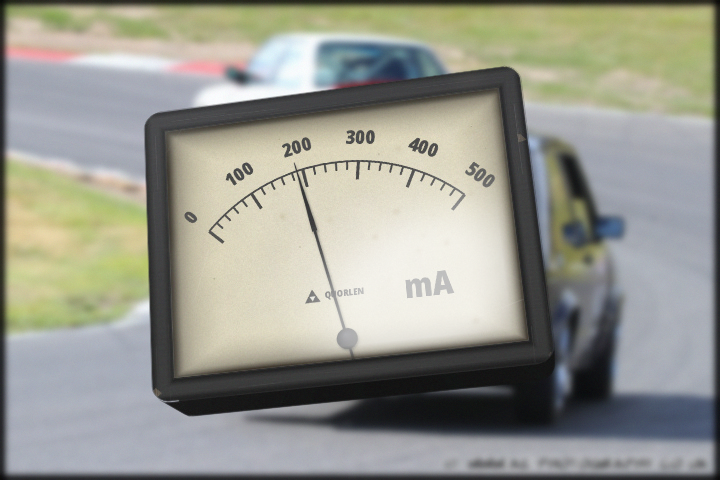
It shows 190; mA
